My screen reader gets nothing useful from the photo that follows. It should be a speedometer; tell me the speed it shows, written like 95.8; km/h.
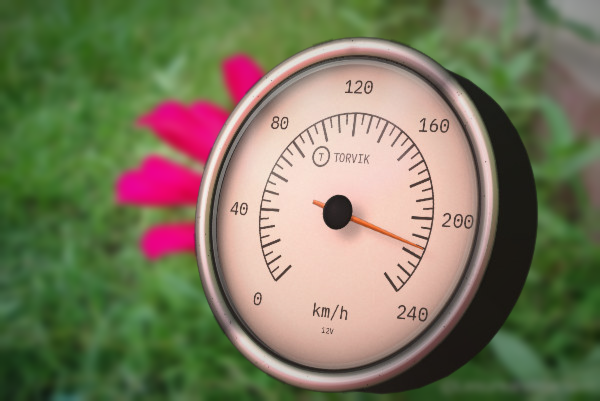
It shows 215; km/h
